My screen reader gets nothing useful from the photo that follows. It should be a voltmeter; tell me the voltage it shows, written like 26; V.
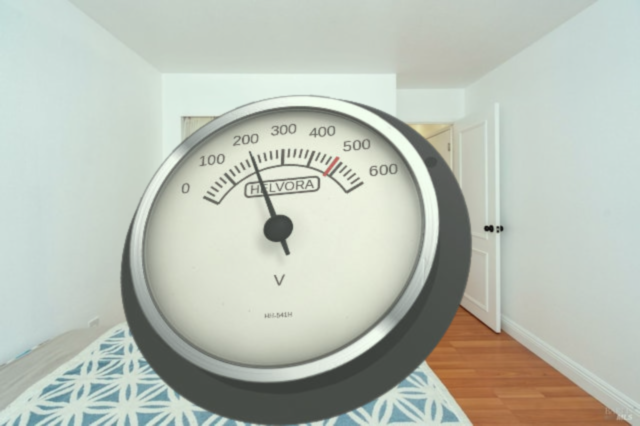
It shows 200; V
